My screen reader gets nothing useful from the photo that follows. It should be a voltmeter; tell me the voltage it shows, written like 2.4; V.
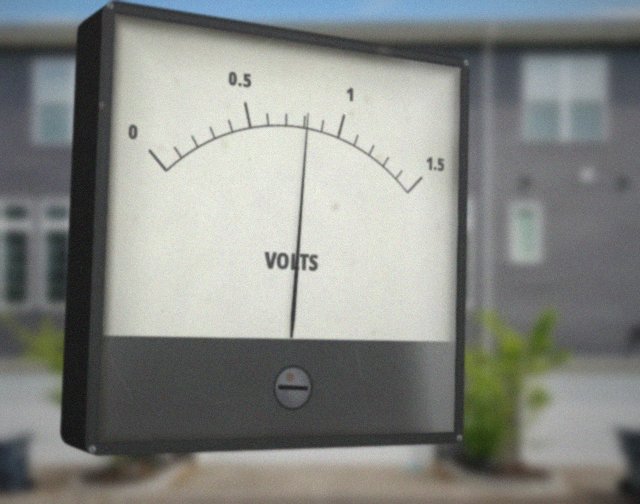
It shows 0.8; V
